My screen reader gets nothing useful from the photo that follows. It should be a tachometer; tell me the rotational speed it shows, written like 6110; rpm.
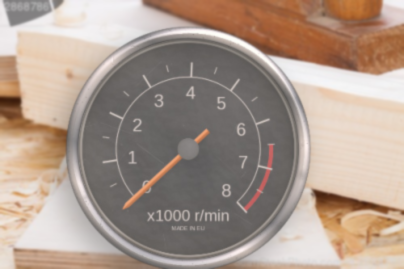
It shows 0; rpm
